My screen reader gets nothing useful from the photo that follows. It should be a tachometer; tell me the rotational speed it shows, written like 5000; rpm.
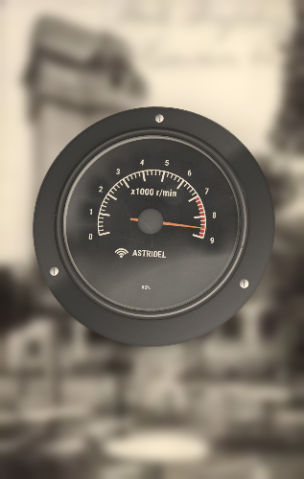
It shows 8600; rpm
